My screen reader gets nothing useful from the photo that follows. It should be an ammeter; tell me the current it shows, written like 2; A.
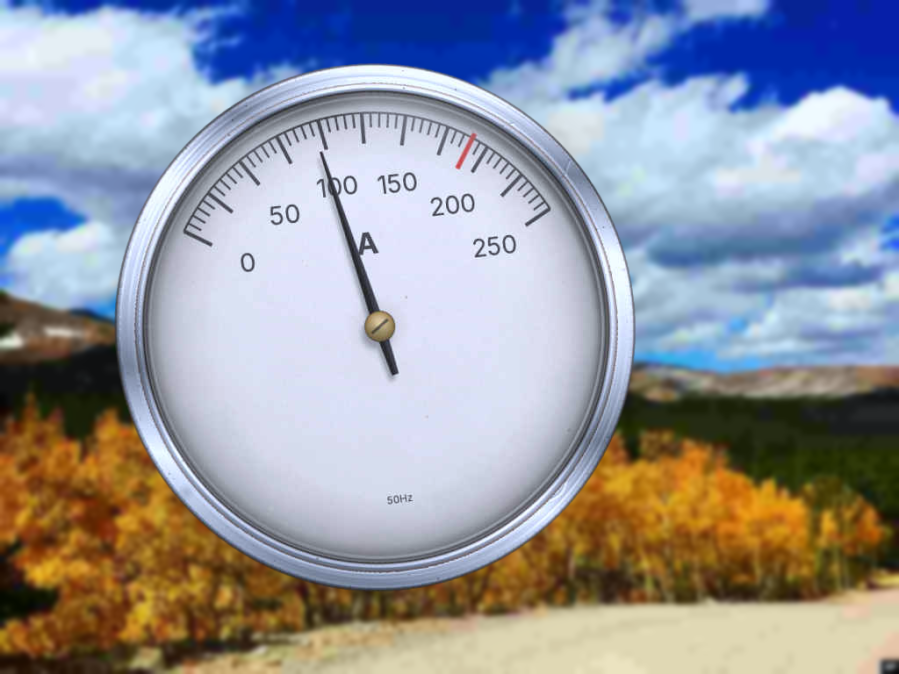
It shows 95; A
